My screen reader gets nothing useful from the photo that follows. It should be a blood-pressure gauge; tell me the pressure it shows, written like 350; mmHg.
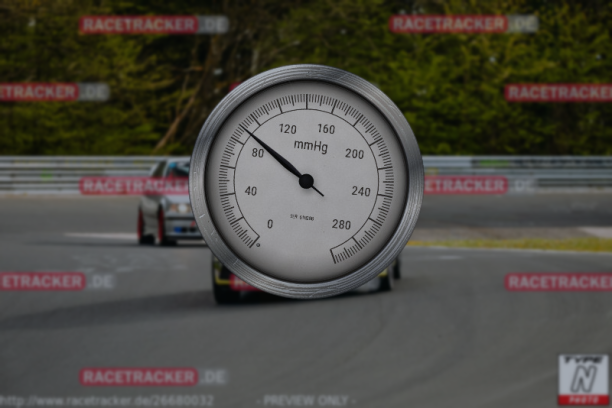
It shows 90; mmHg
